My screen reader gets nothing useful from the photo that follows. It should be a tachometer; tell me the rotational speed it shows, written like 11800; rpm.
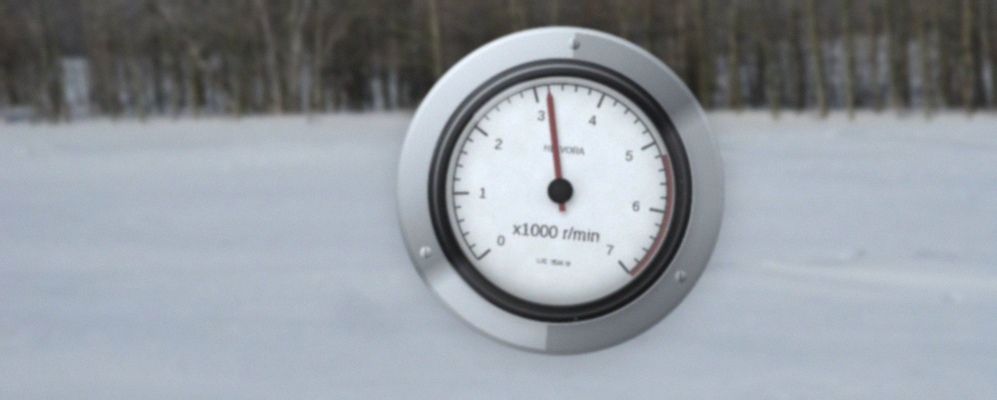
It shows 3200; rpm
